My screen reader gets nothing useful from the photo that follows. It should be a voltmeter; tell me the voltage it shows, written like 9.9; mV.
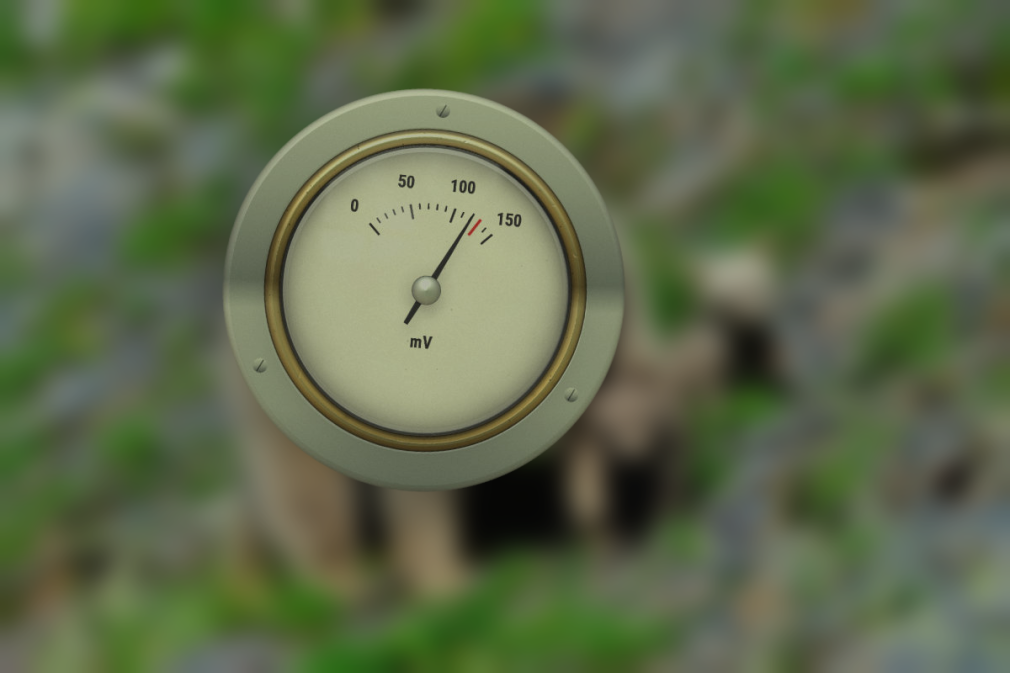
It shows 120; mV
